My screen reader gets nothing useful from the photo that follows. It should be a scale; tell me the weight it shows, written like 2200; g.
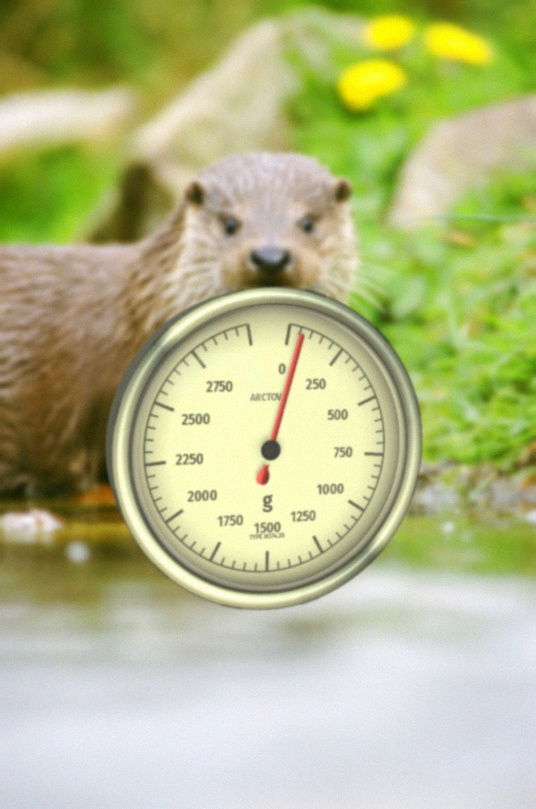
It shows 50; g
